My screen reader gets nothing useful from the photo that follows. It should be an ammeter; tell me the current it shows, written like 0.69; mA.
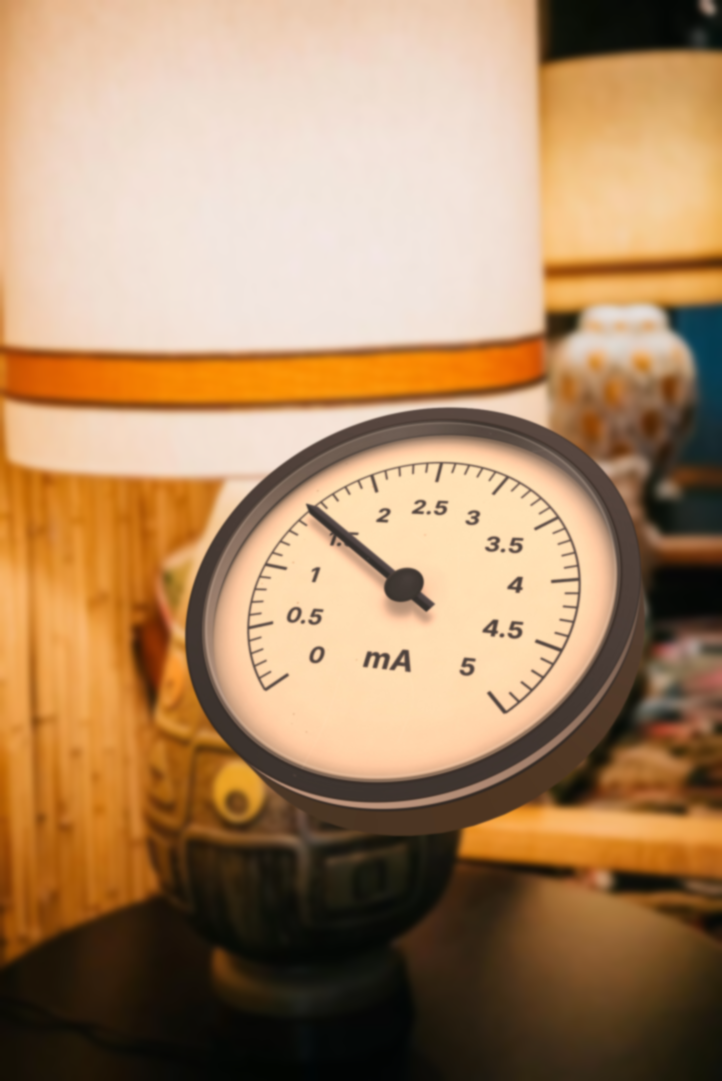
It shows 1.5; mA
